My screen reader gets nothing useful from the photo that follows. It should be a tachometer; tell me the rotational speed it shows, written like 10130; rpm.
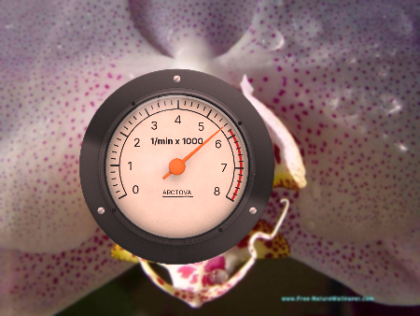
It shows 5600; rpm
